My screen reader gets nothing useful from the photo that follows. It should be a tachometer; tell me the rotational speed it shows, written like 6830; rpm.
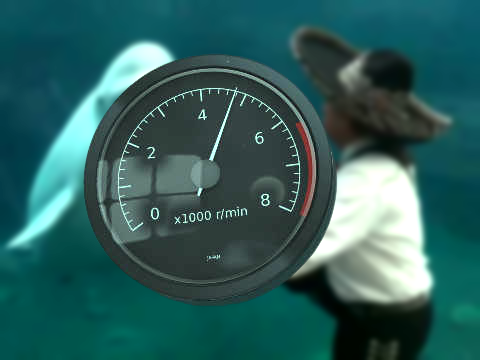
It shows 4800; rpm
